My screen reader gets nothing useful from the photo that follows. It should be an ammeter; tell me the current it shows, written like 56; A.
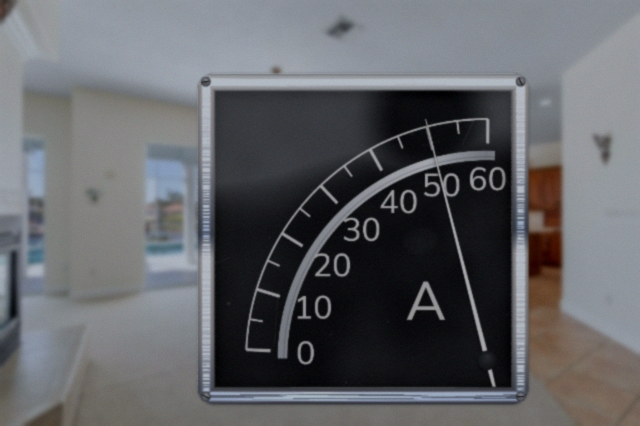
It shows 50; A
